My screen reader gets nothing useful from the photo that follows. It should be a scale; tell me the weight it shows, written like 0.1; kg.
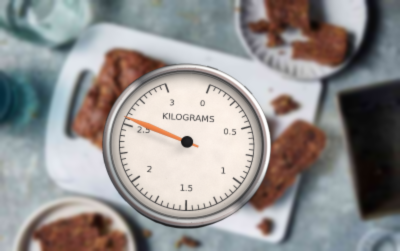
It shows 2.55; kg
